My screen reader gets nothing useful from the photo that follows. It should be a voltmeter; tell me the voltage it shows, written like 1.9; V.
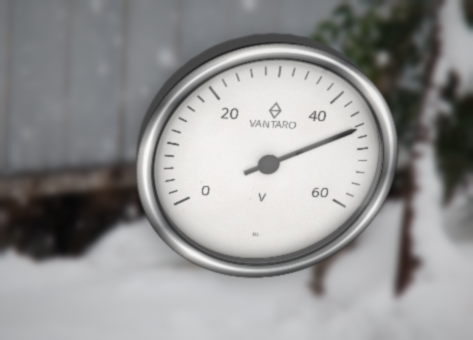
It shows 46; V
